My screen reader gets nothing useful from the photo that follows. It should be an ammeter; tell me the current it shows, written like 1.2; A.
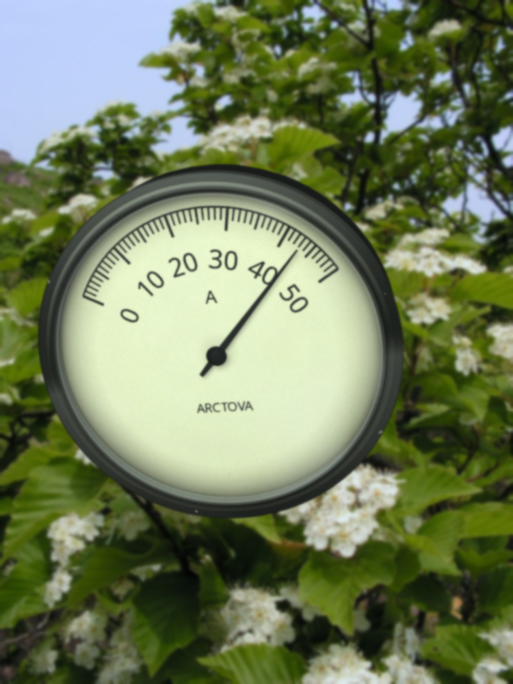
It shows 43; A
